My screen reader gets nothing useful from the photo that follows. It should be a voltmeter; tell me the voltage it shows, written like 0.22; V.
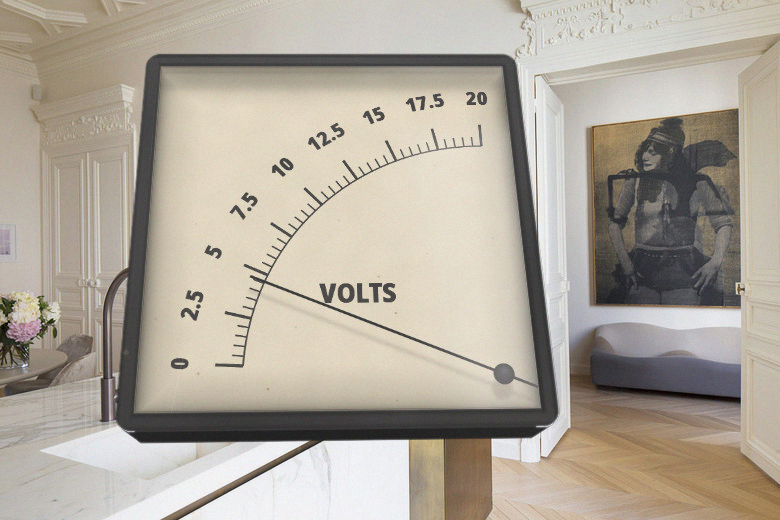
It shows 4.5; V
